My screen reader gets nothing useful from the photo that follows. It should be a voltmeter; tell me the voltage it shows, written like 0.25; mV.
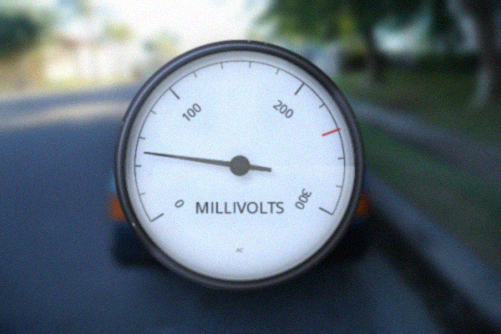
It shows 50; mV
